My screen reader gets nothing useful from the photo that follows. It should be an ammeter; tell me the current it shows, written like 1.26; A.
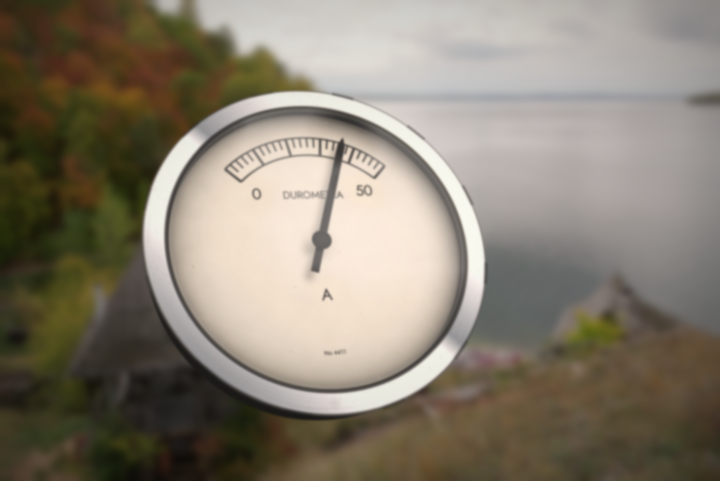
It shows 36; A
